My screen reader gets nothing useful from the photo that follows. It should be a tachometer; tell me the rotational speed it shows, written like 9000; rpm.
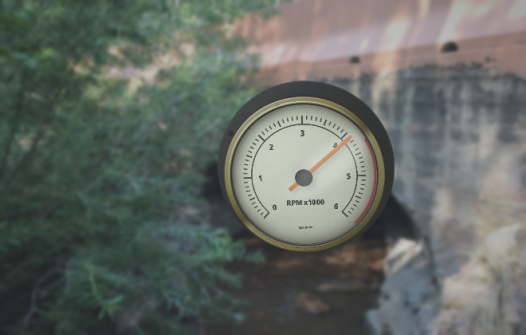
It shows 4100; rpm
